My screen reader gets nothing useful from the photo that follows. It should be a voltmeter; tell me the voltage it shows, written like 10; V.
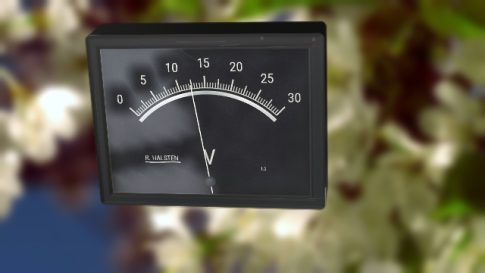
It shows 12.5; V
